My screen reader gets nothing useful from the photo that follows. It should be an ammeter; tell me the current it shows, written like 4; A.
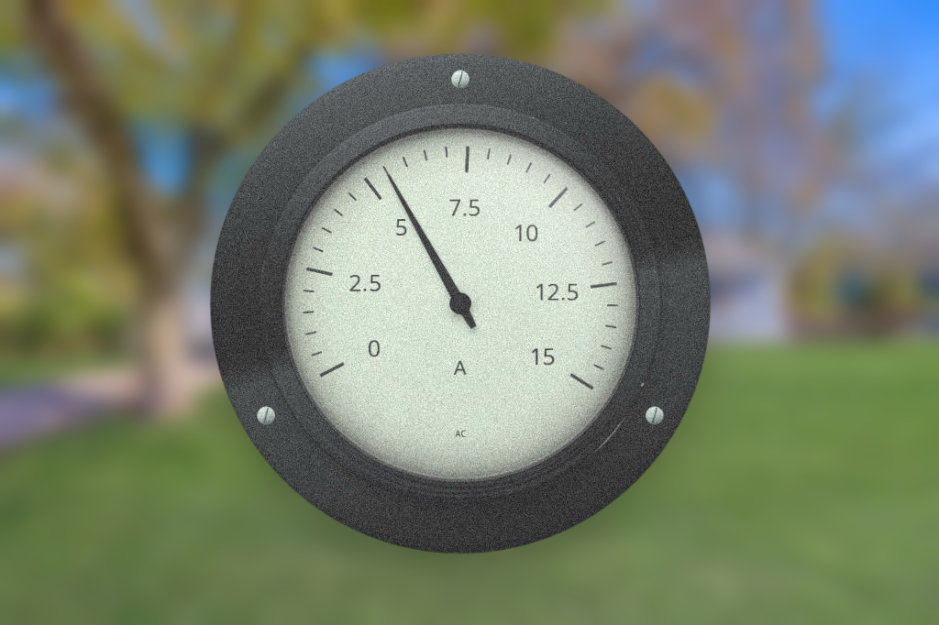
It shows 5.5; A
